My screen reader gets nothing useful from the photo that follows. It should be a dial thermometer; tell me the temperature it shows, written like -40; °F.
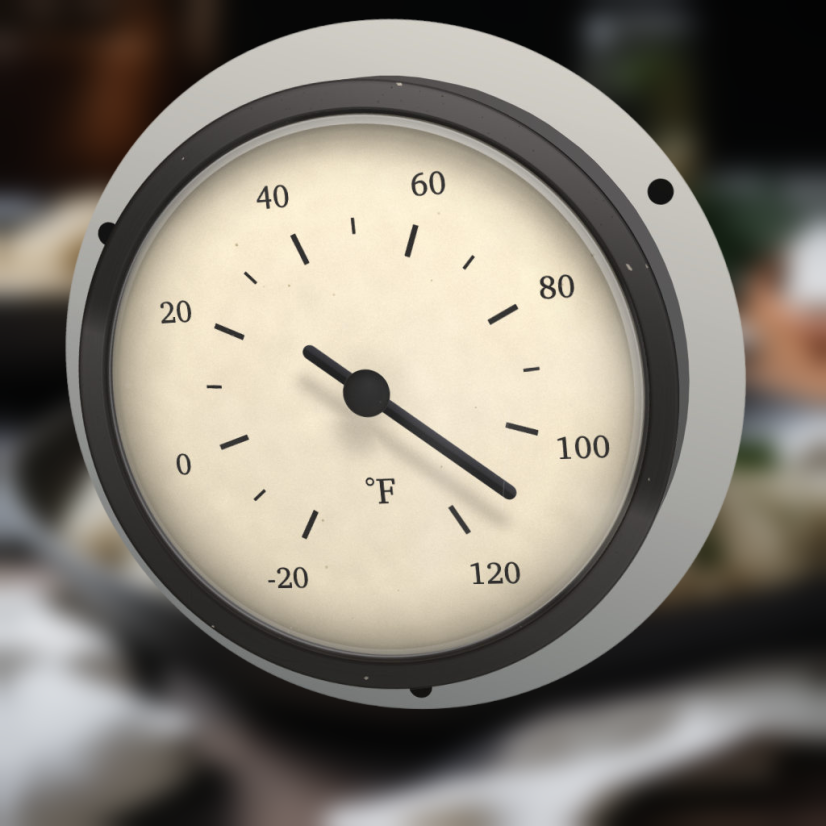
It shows 110; °F
